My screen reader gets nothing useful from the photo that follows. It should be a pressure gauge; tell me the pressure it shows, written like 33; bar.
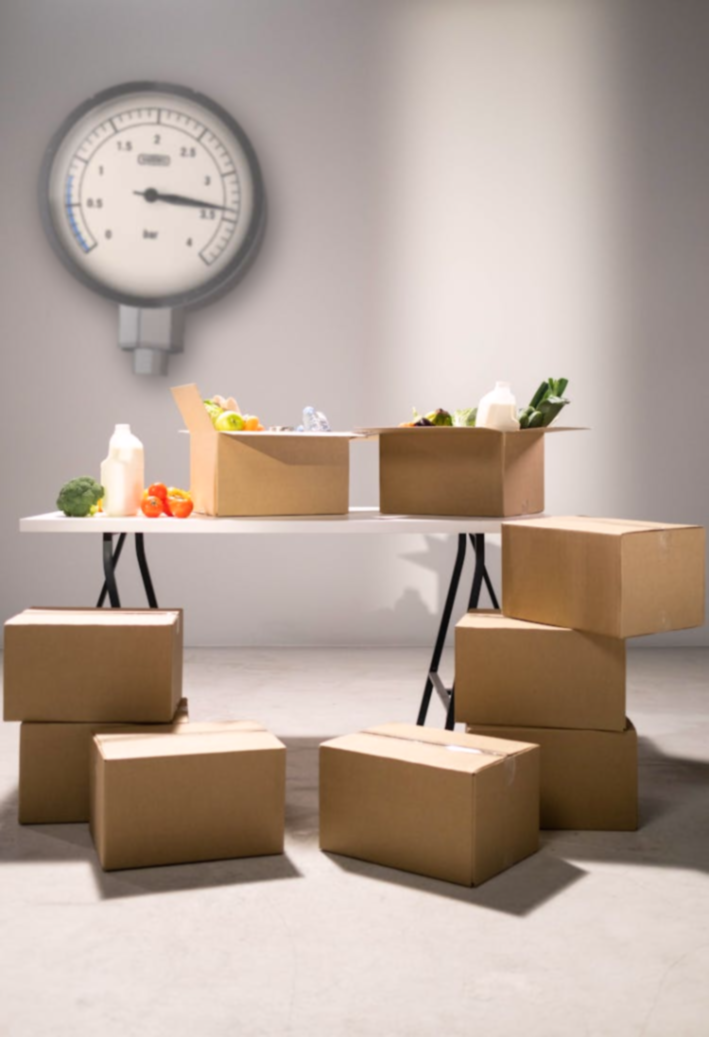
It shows 3.4; bar
